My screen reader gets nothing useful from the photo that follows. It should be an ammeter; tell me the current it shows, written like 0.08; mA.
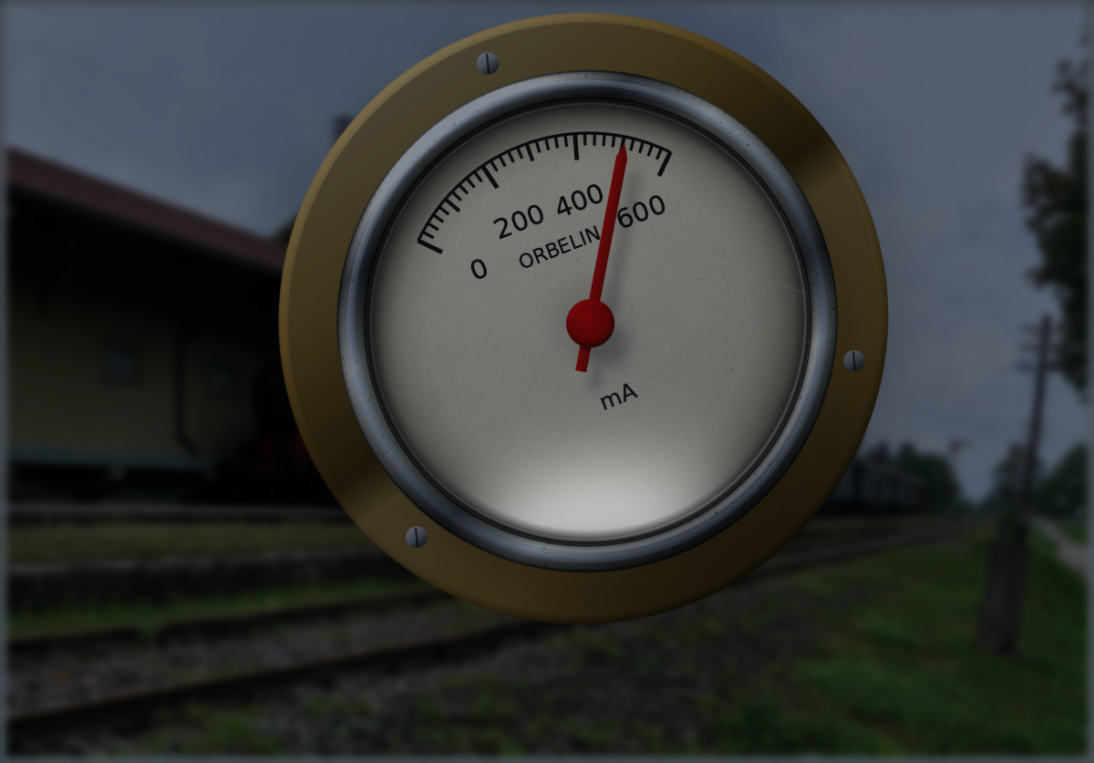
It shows 500; mA
